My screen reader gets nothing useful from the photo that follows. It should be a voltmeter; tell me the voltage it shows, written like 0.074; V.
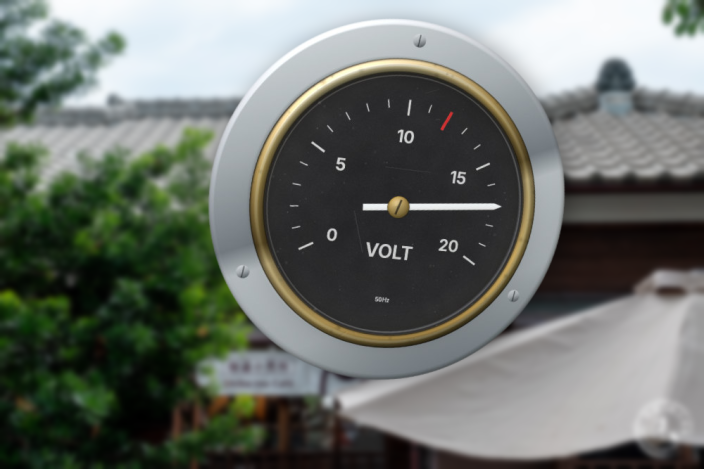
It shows 17; V
